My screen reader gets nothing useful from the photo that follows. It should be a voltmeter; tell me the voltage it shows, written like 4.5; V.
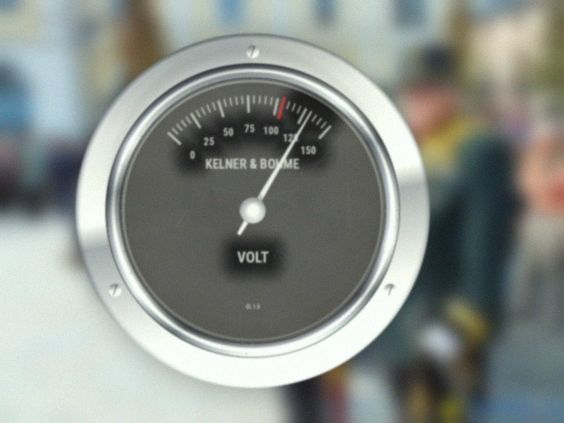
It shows 130; V
